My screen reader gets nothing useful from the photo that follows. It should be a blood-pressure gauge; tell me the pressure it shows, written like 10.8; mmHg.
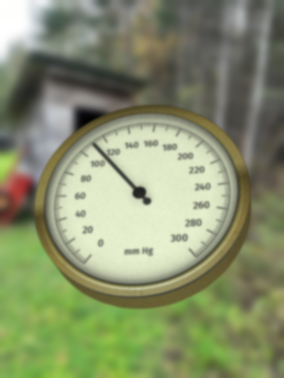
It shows 110; mmHg
